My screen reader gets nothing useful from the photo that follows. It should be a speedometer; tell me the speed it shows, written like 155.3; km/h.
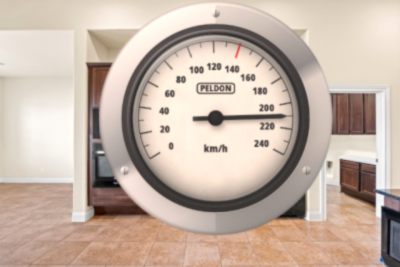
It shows 210; km/h
